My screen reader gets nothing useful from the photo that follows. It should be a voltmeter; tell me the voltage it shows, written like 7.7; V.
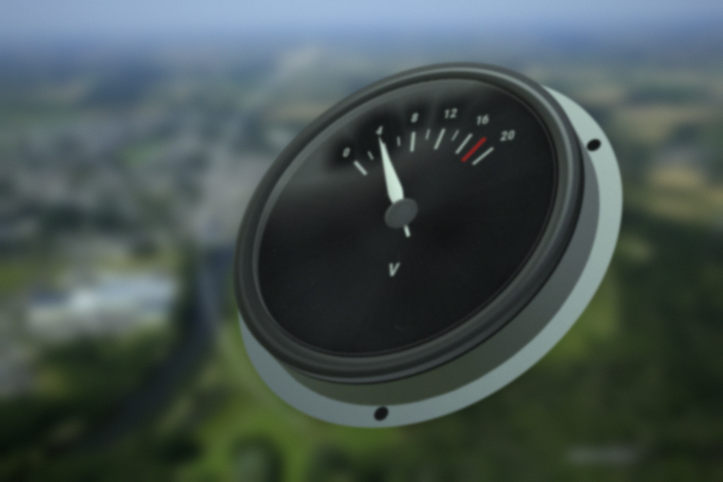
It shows 4; V
